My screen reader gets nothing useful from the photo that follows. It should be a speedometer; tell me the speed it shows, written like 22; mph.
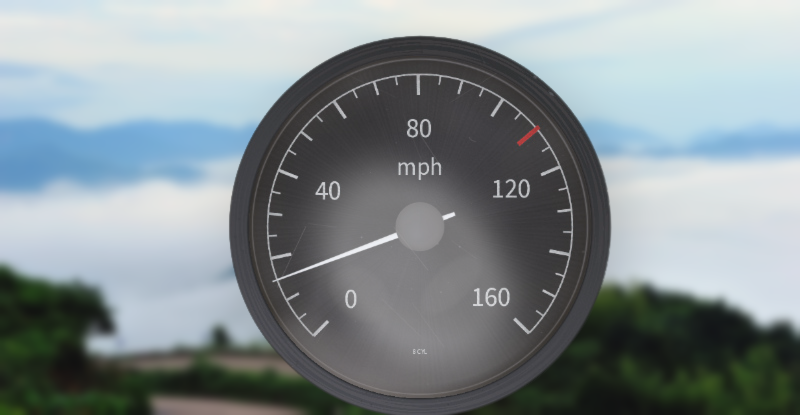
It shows 15; mph
